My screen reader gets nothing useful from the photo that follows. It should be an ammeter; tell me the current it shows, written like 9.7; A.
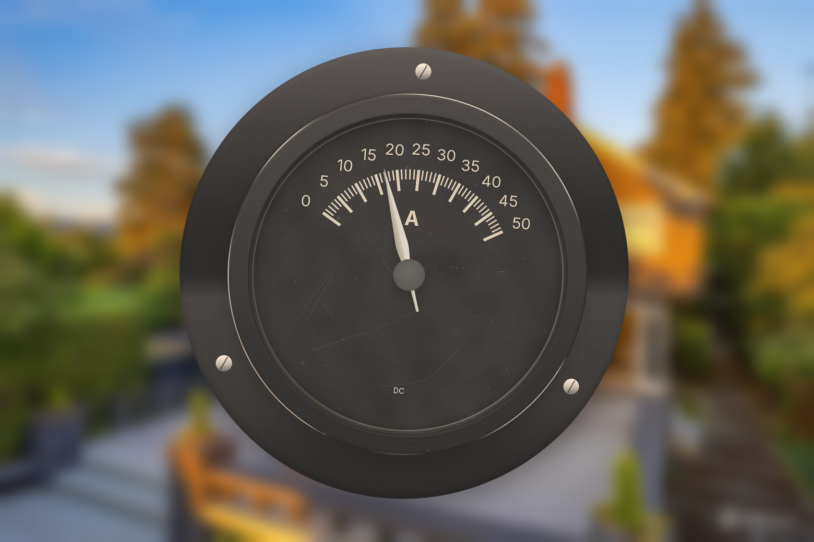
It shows 17; A
